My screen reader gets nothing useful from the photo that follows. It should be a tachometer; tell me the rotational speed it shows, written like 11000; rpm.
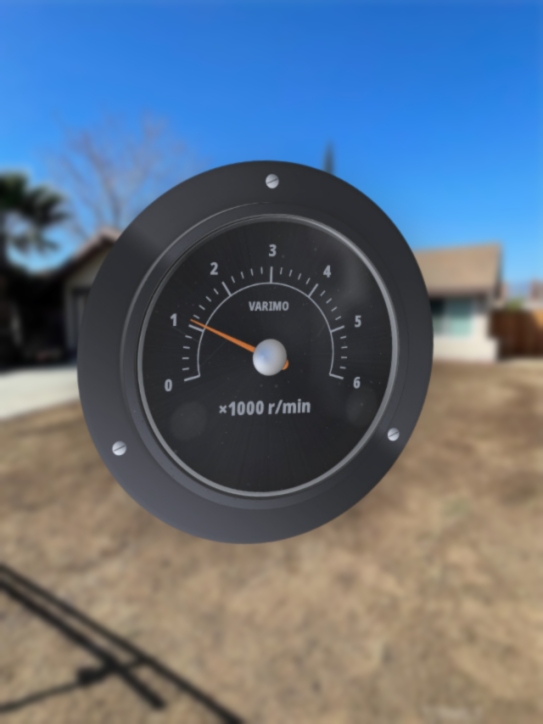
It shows 1100; rpm
